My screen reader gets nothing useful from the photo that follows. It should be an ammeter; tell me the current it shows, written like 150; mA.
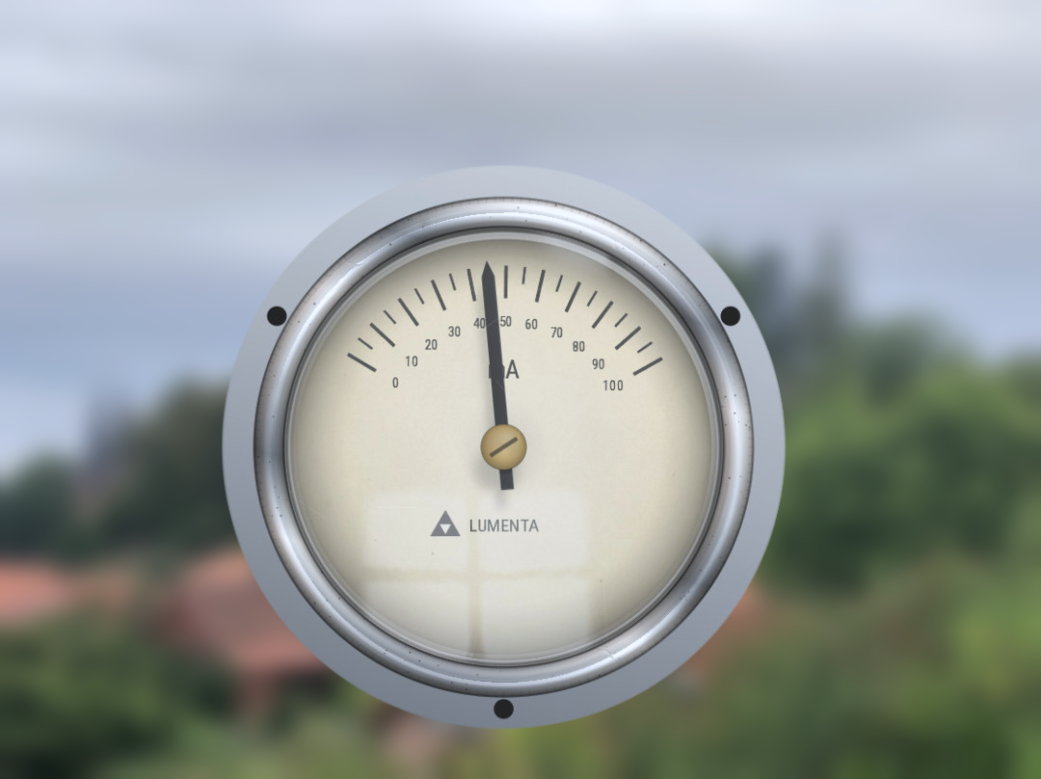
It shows 45; mA
